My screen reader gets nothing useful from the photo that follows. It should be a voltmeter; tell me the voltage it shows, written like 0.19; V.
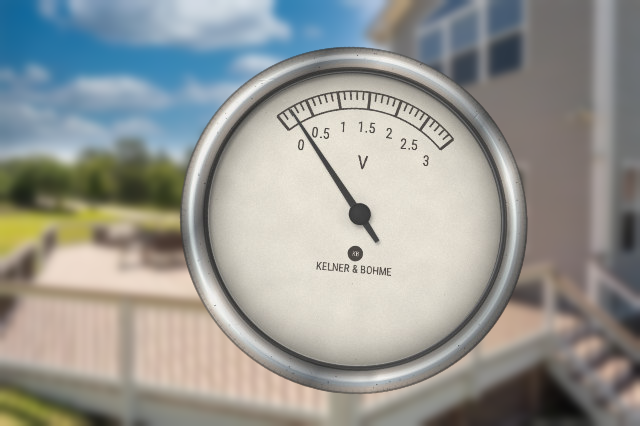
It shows 0.2; V
